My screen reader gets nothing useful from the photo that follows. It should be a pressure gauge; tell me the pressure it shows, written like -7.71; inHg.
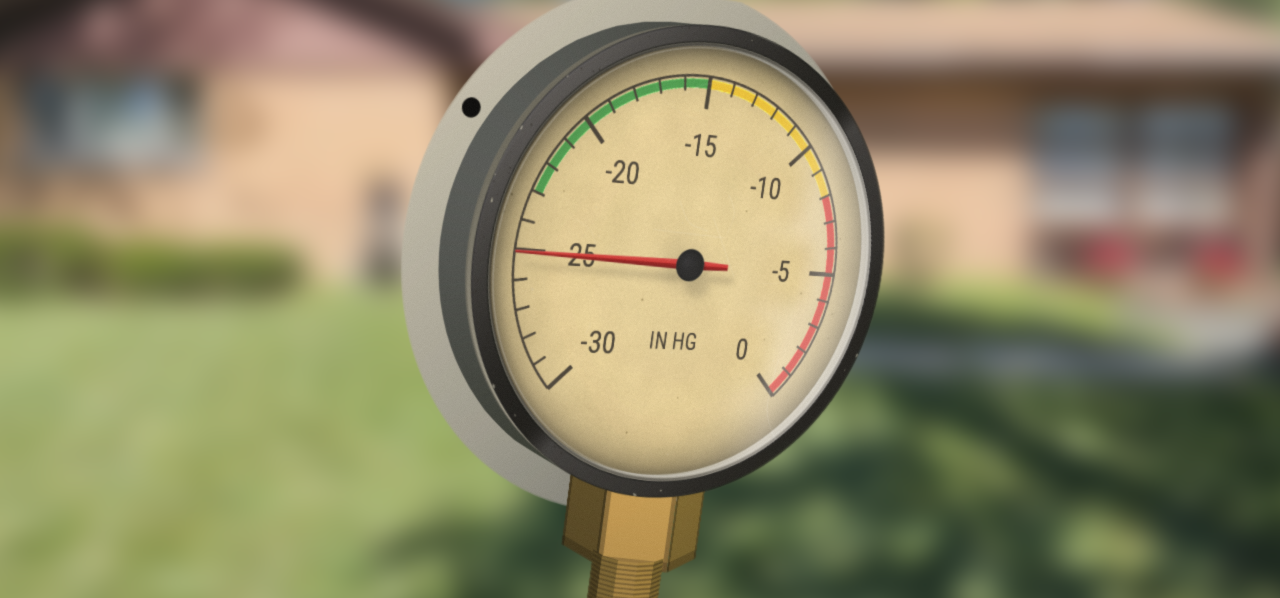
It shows -25; inHg
